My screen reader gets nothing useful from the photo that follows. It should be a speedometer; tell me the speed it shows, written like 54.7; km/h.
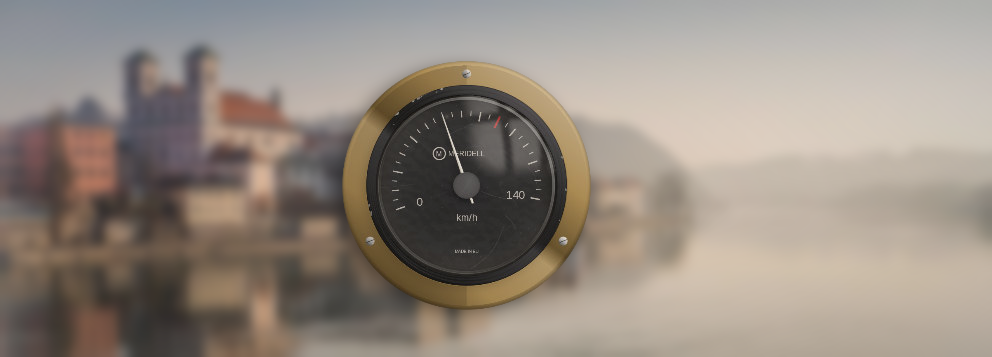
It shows 60; km/h
